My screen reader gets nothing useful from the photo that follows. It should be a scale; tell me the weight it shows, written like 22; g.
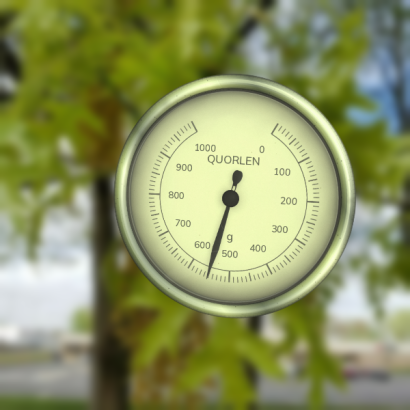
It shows 550; g
